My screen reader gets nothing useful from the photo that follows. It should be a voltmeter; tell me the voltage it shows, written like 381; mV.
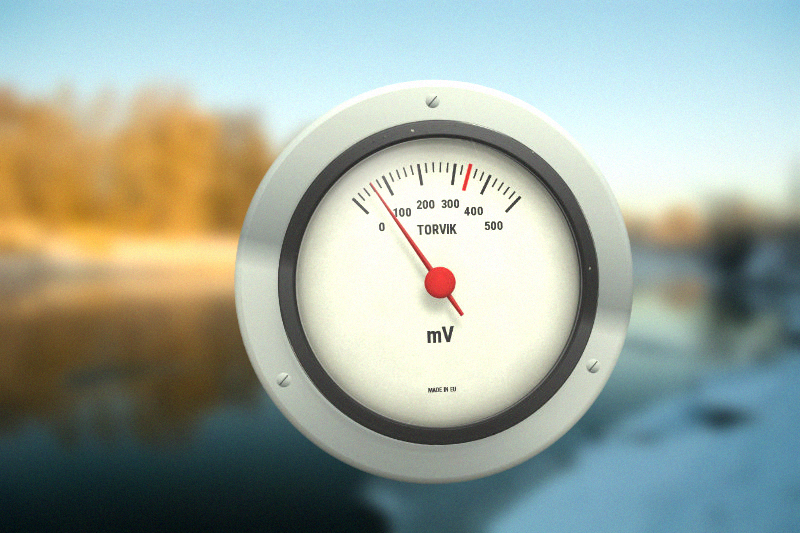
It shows 60; mV
